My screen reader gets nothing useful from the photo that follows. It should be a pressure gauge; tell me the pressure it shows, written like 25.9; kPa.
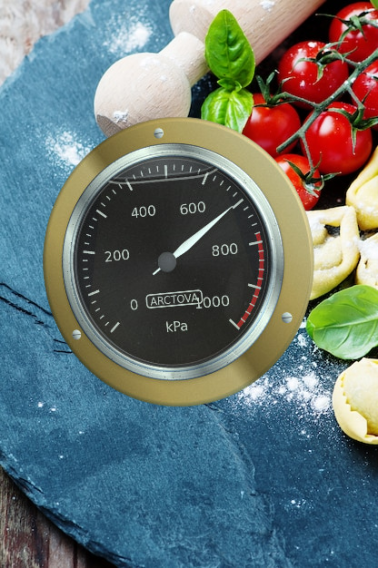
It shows 700; kPa
